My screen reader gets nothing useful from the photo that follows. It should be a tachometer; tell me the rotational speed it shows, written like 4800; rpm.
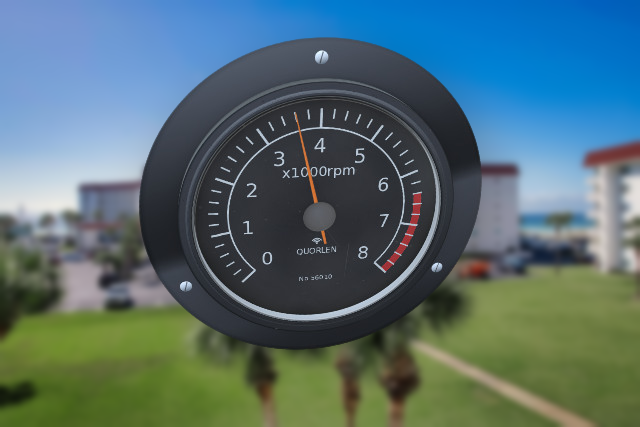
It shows 3600; rpm
